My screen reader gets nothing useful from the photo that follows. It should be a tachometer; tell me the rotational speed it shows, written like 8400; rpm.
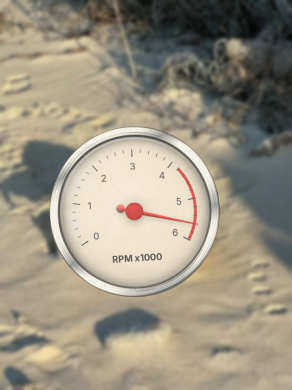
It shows 5600; rpm
